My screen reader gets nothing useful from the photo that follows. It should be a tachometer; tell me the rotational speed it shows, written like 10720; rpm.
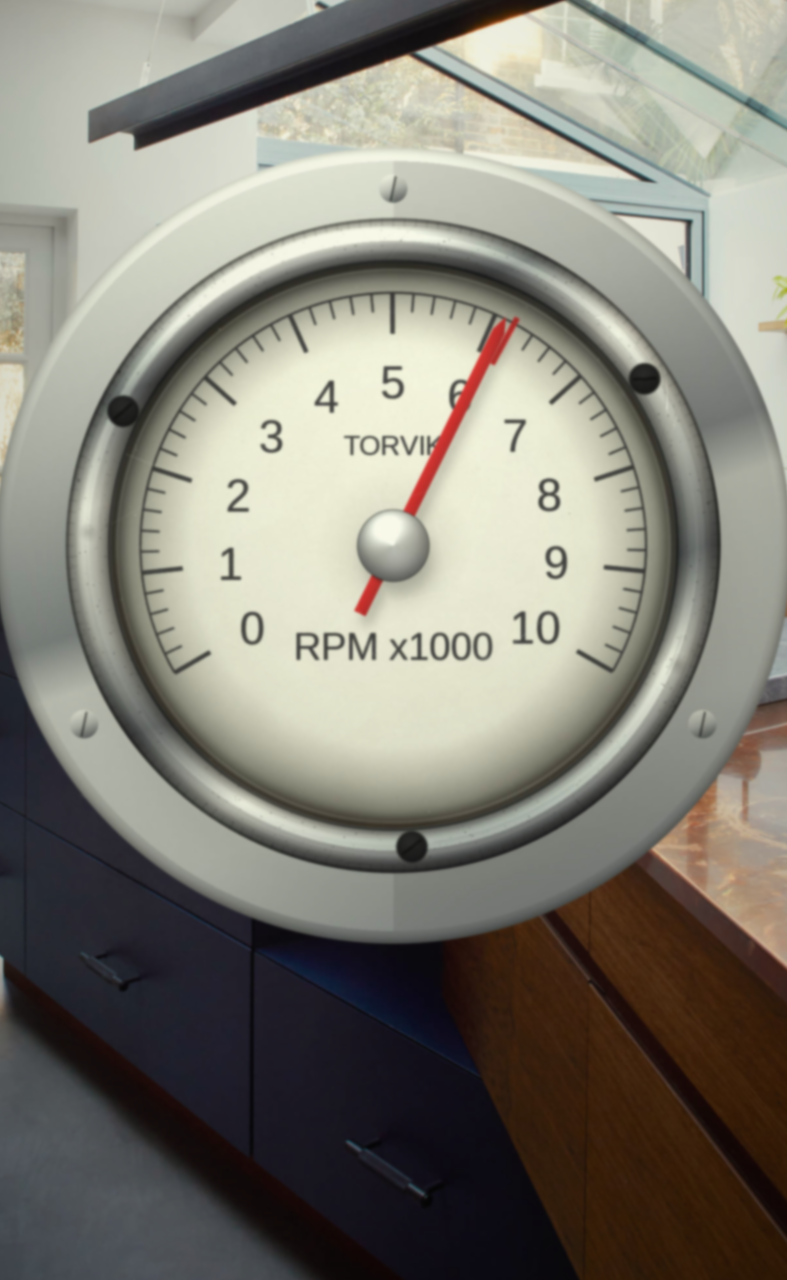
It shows 6100; rpm
